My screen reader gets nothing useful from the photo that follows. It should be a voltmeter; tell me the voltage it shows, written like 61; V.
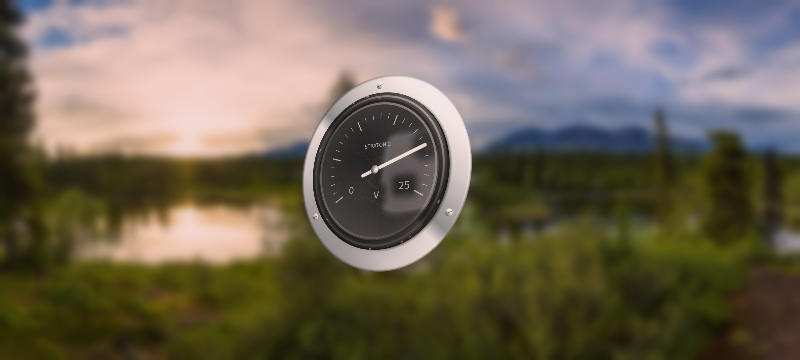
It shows 20; V
